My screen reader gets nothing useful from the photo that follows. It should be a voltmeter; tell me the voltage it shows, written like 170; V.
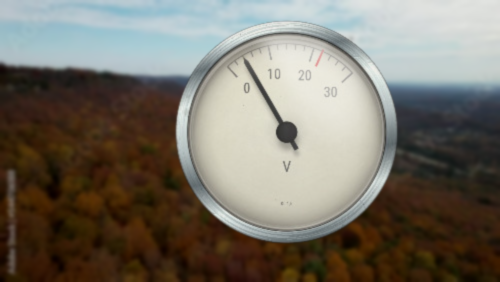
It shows 4; V
